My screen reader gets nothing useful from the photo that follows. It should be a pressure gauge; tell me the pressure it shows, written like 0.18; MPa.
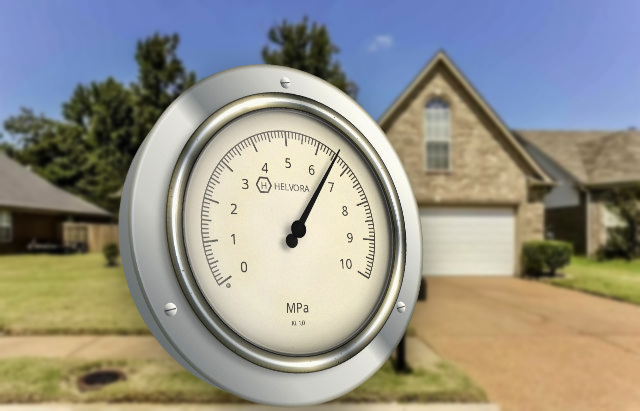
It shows 6.5; MPa
